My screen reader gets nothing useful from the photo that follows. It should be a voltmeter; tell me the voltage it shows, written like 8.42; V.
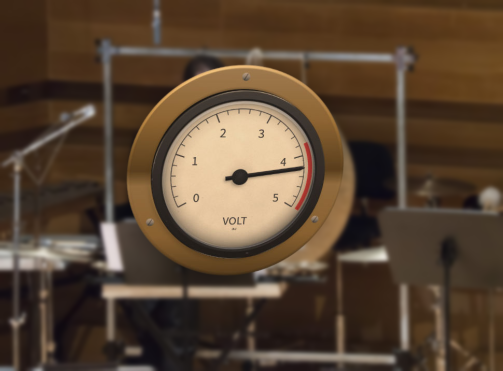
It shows 4.2; V
